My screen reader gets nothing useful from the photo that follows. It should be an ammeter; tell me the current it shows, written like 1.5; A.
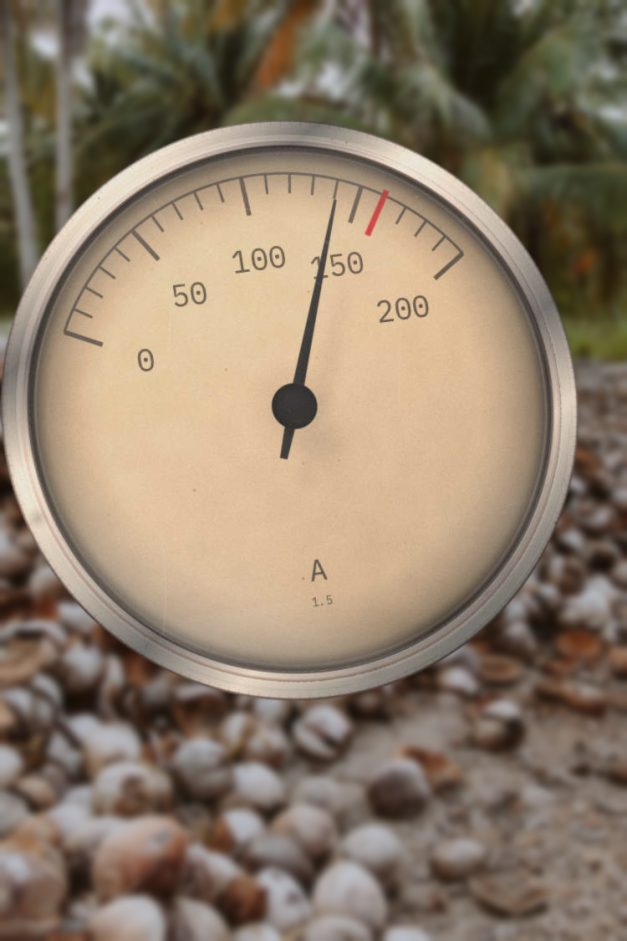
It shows 140; A
